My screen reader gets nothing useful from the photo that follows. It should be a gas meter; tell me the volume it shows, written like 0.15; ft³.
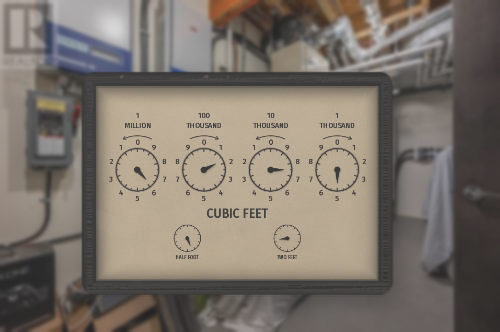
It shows 617500; ft³
